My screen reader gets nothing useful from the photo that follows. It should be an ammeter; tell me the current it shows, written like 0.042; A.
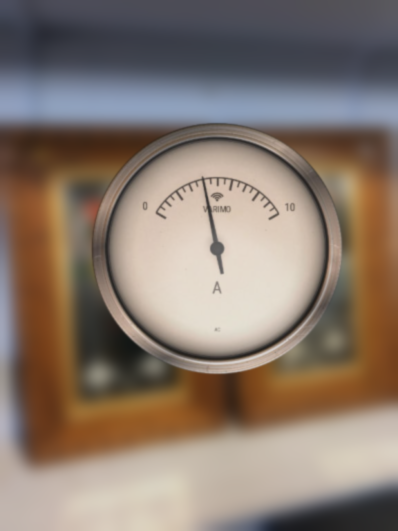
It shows 4; A
